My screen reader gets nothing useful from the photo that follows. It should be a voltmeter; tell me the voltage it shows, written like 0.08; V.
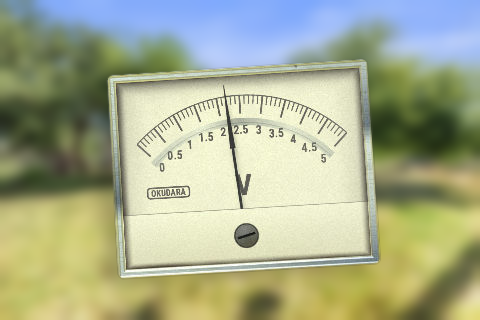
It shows 2.2; V
